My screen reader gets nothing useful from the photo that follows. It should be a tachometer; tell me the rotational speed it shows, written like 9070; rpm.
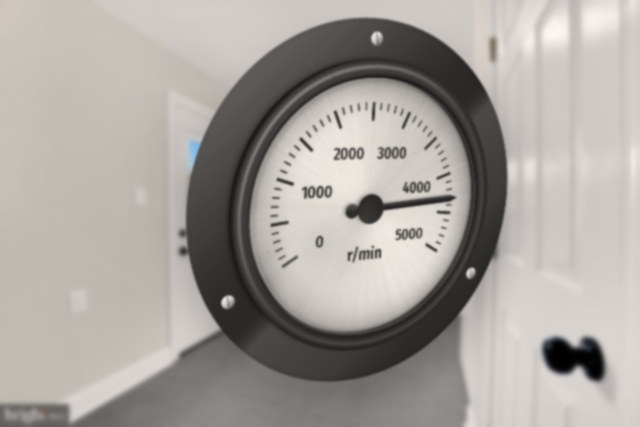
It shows 4300; rpm
